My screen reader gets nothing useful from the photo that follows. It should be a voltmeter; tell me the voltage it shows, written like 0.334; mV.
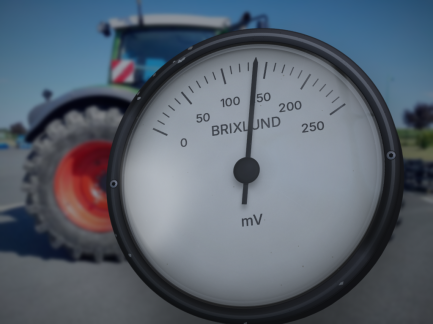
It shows 140; mV
